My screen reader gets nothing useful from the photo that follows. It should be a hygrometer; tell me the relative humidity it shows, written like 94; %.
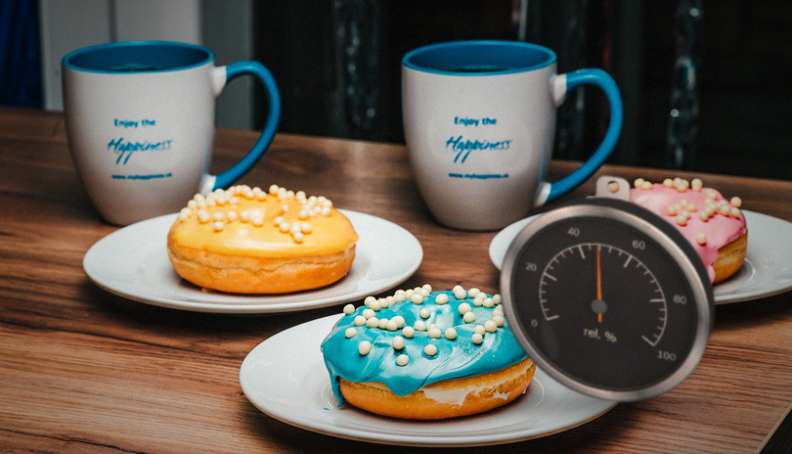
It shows 48; %
